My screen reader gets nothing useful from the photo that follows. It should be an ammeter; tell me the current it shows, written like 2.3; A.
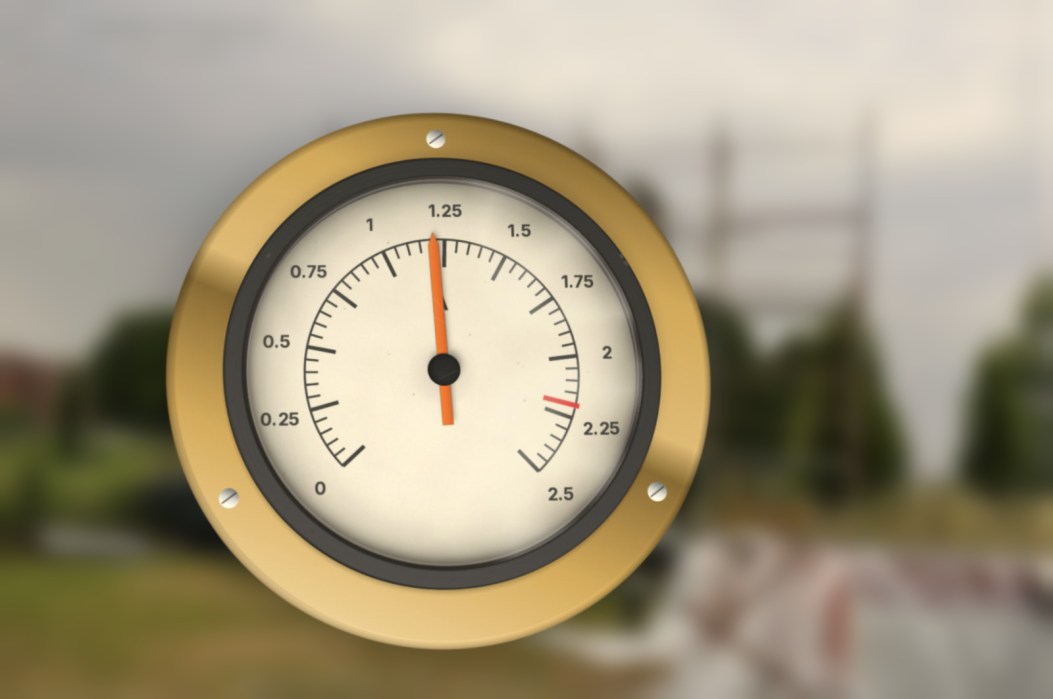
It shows 1.2; A
